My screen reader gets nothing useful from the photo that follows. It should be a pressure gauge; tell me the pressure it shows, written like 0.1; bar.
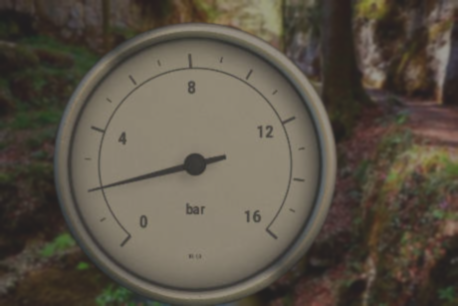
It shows 2; bar
